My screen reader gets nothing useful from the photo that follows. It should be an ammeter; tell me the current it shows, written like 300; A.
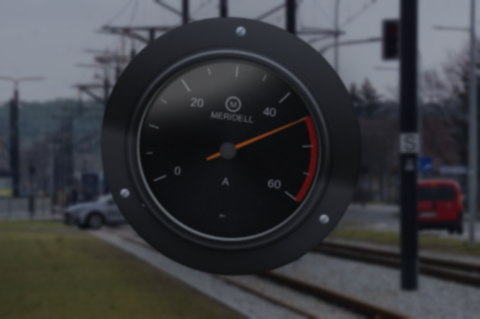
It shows 45; A
